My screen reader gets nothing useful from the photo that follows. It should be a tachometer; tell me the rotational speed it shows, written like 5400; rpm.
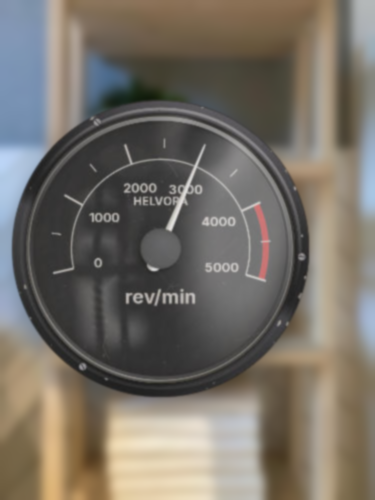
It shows 3000; rpm
